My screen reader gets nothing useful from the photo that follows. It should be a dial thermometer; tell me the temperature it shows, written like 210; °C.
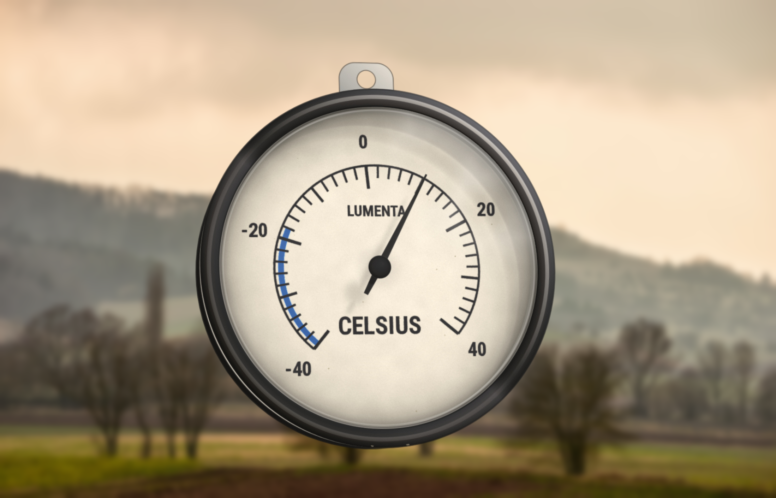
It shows 10; °C
